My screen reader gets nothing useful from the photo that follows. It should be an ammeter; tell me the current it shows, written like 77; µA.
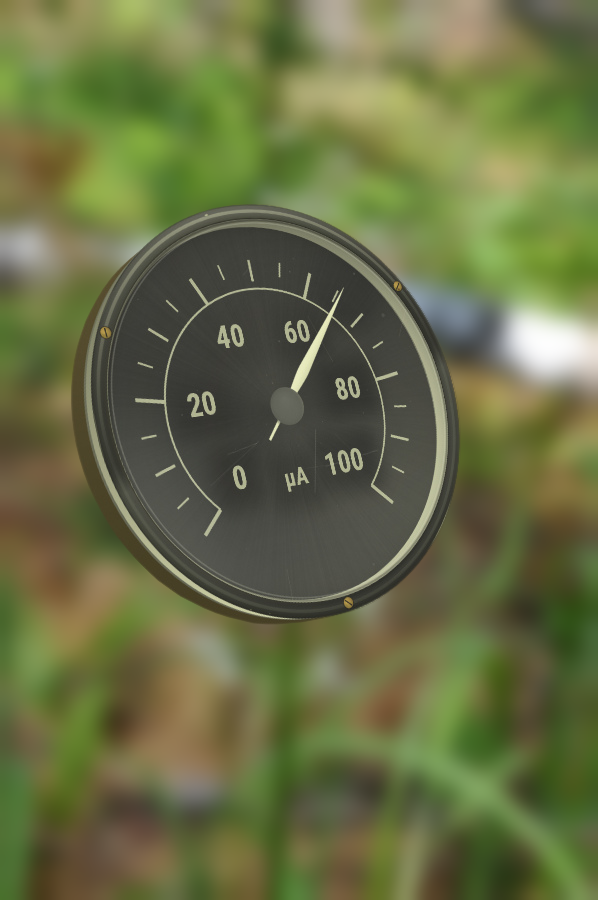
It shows 65; µA
